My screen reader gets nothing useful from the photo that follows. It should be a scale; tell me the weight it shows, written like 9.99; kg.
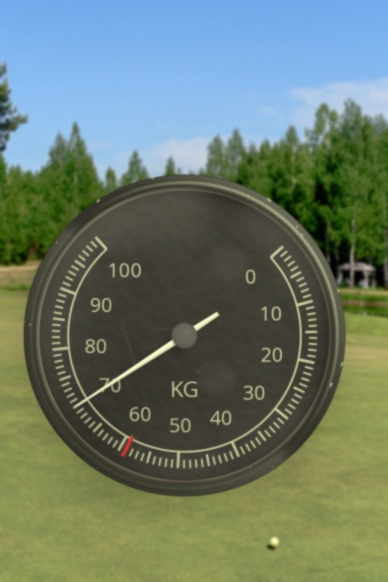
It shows 70; kg
